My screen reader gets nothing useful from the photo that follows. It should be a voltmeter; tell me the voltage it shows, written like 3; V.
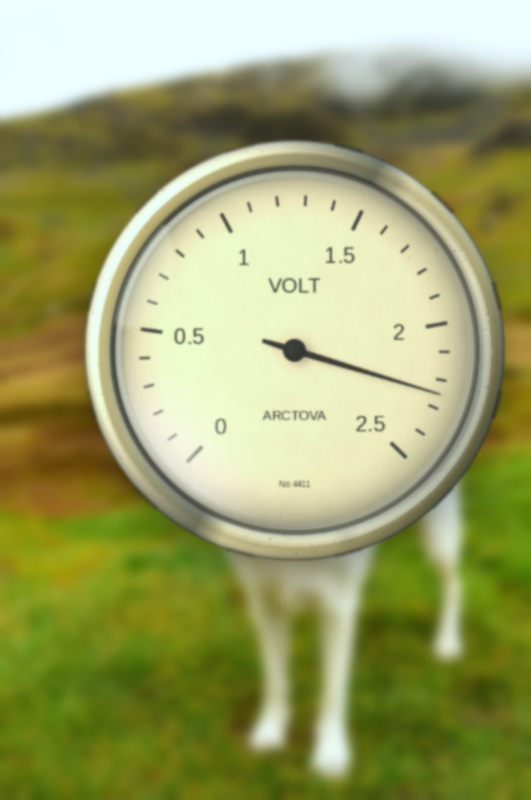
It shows 2.25; V
